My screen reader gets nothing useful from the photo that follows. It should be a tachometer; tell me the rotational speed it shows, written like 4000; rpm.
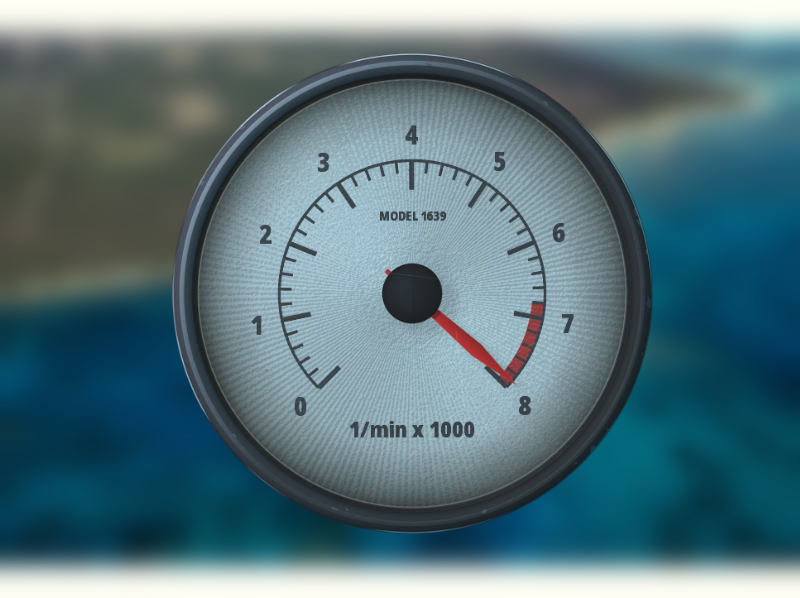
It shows 7900; rpm
